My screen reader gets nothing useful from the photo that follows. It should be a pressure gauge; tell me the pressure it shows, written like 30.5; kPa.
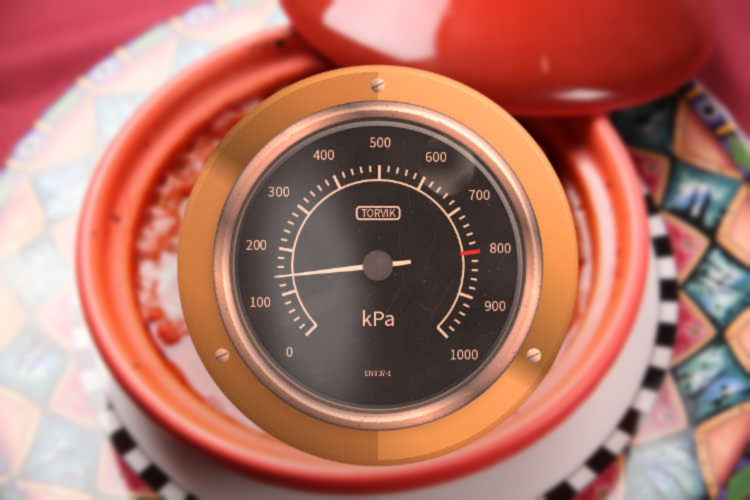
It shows 140; kPa
